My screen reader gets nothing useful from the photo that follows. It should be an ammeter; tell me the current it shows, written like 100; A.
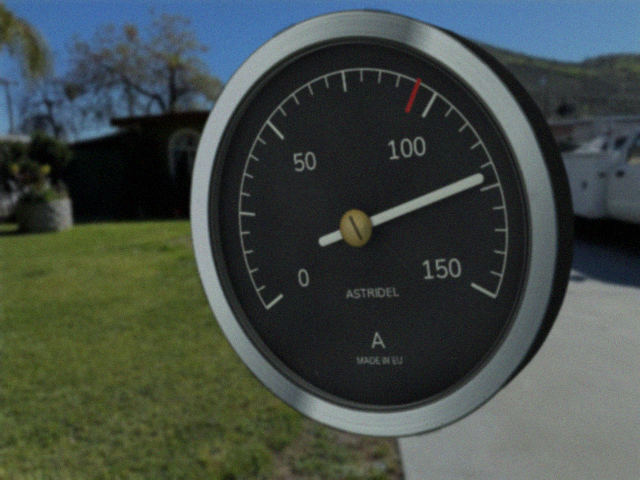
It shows 122.5; A
